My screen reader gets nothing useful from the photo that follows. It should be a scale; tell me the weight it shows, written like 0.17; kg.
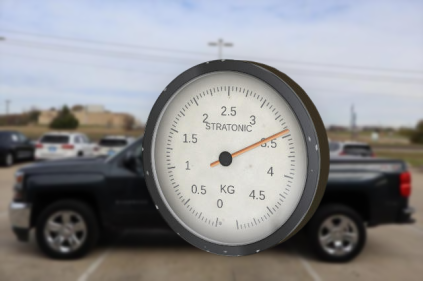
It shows 3.45; kg
